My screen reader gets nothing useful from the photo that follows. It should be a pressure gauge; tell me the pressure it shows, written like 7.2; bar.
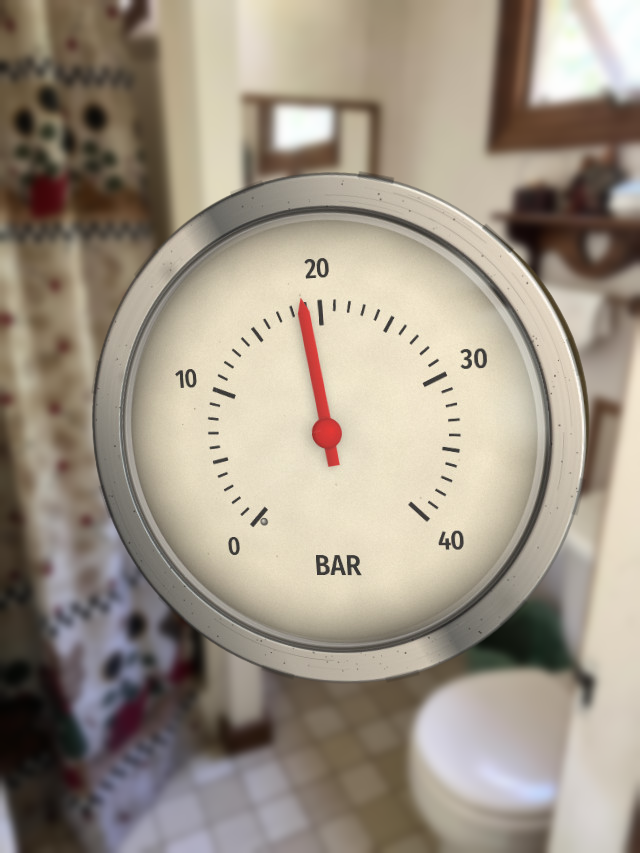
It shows 19; bar
